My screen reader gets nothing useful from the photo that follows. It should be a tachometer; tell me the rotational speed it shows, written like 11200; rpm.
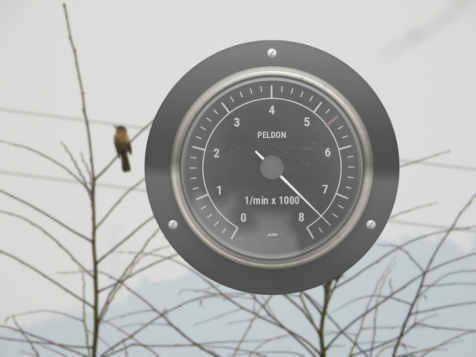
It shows 7600; rpm
